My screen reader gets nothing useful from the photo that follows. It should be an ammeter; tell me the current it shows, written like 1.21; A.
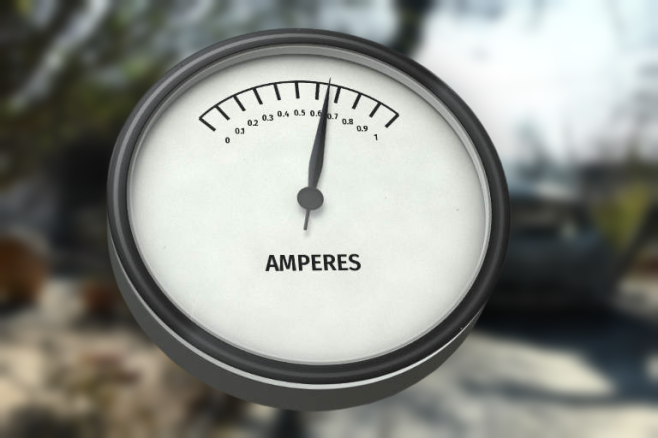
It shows 0.65; A
